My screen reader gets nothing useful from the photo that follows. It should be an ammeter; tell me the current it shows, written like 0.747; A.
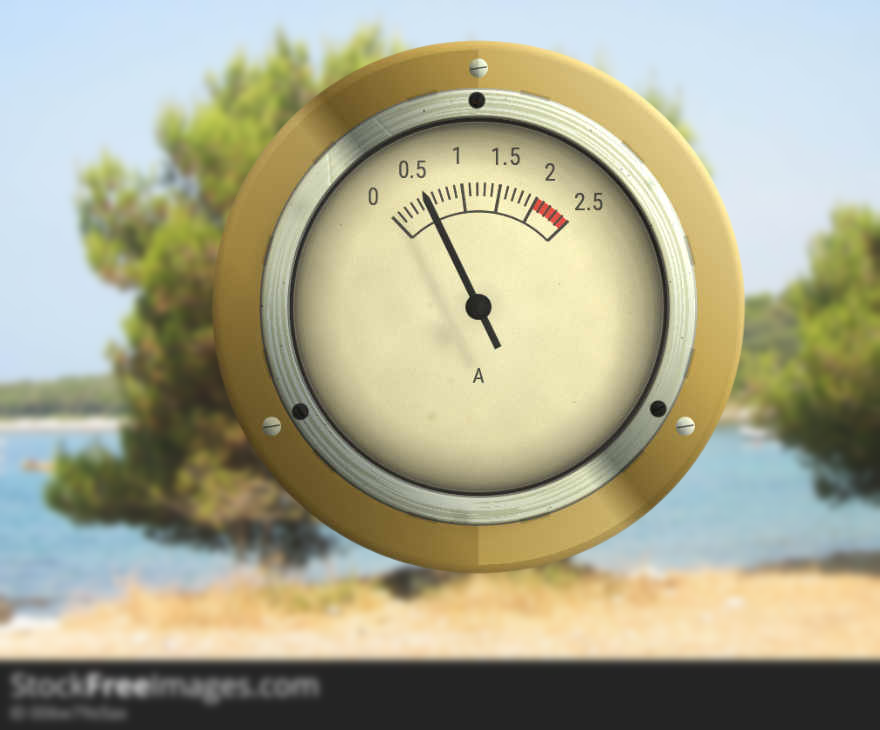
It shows 0.5; A
